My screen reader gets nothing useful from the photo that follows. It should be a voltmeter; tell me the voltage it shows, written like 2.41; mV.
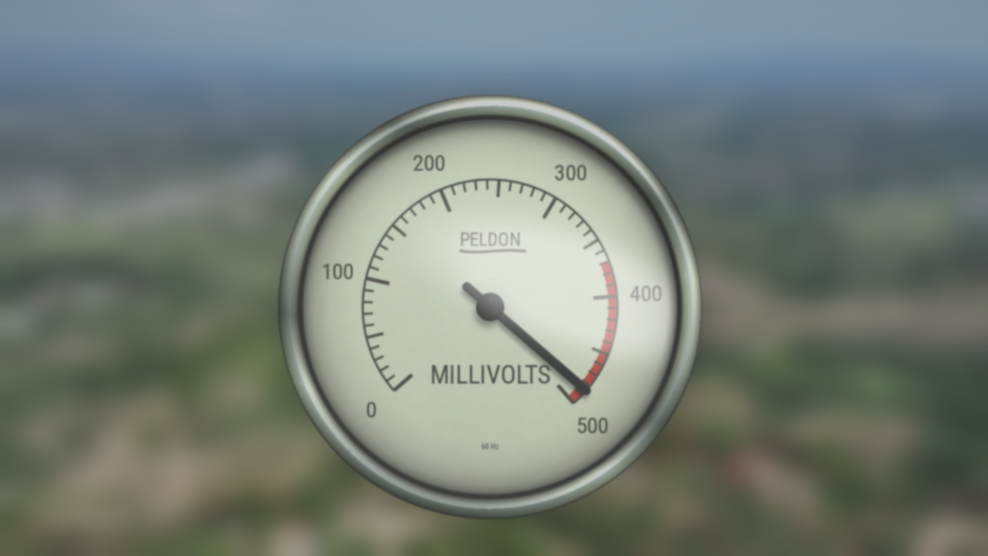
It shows 485; mV
